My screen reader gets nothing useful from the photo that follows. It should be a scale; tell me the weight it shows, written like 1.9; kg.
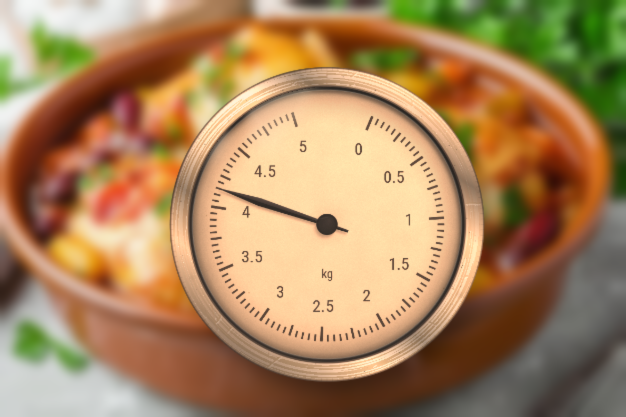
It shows 4.15; kg
